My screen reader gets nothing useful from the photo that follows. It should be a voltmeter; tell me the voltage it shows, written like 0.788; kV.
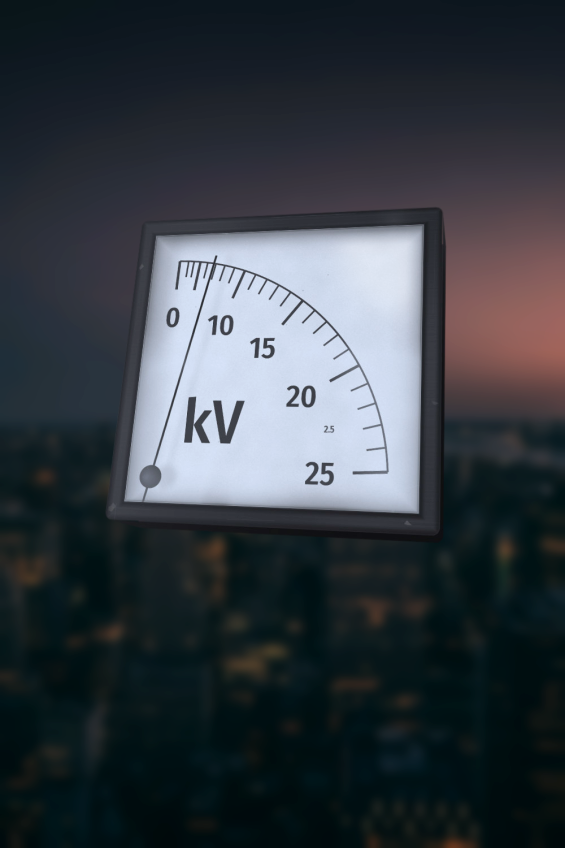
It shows 7; kV
